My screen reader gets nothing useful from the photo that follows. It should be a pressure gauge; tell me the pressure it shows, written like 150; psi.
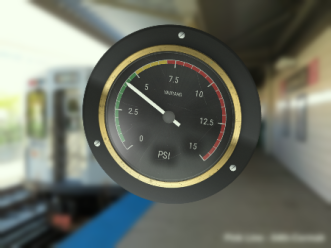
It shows 4.25; psi
